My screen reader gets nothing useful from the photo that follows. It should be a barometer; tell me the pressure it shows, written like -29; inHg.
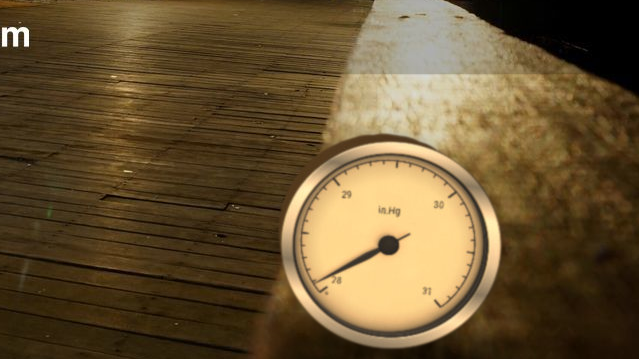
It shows 28.1; inHg
